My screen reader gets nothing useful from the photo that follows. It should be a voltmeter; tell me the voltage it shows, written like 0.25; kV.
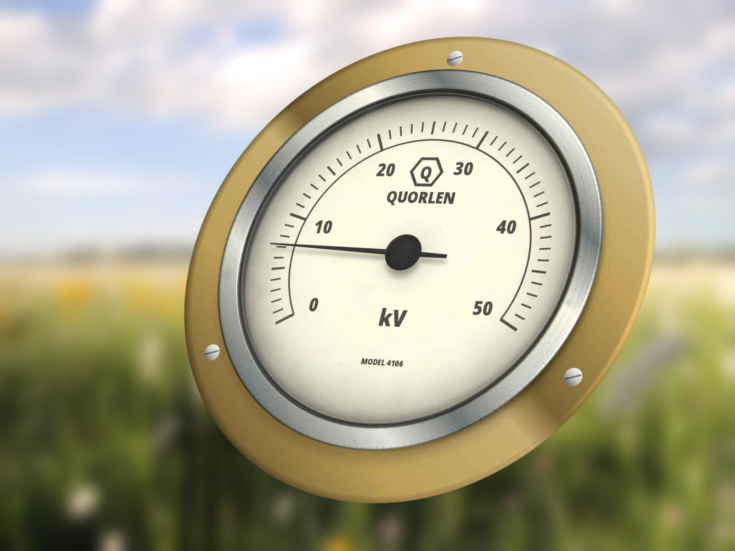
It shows 7; kV
